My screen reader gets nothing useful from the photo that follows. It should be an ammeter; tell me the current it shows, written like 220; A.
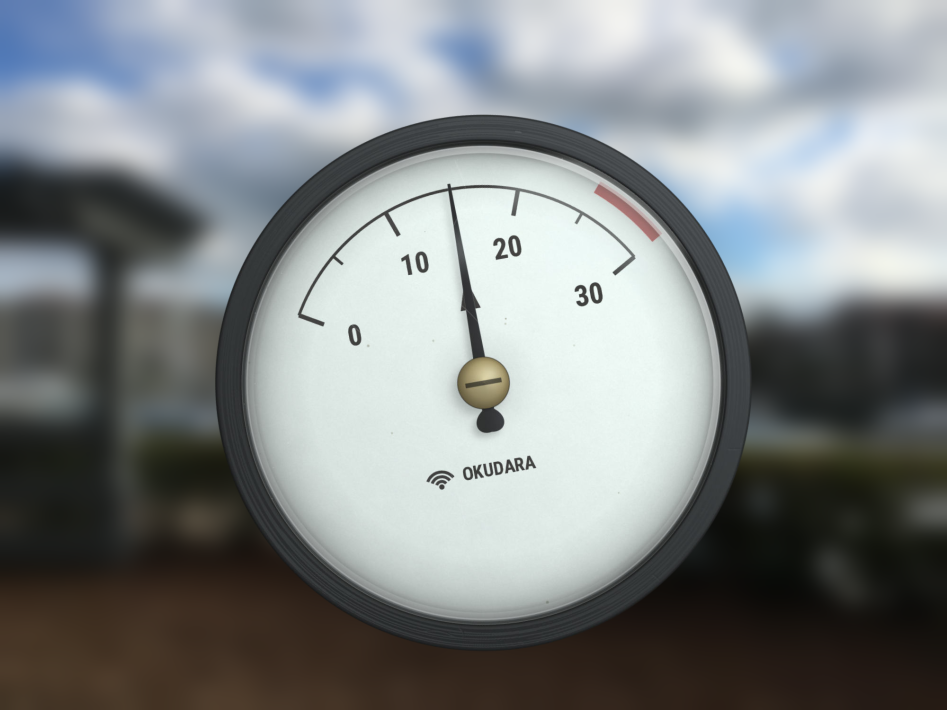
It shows 15; A
